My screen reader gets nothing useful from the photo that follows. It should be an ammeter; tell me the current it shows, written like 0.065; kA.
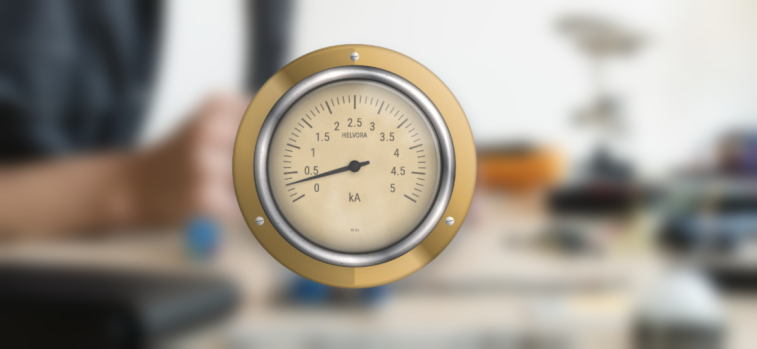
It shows 0.3; kA
